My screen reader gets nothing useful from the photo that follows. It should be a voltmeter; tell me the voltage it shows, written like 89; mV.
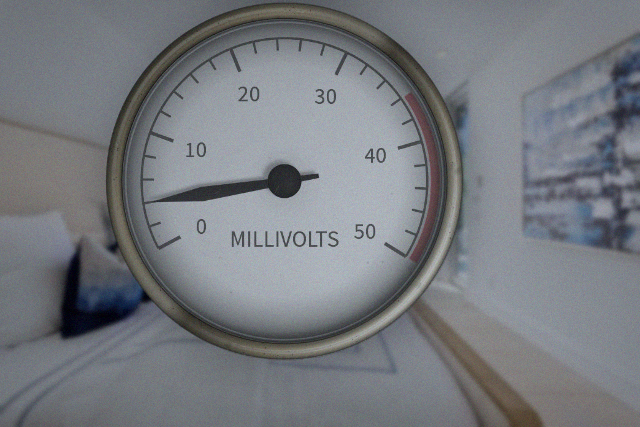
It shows 4; mV
